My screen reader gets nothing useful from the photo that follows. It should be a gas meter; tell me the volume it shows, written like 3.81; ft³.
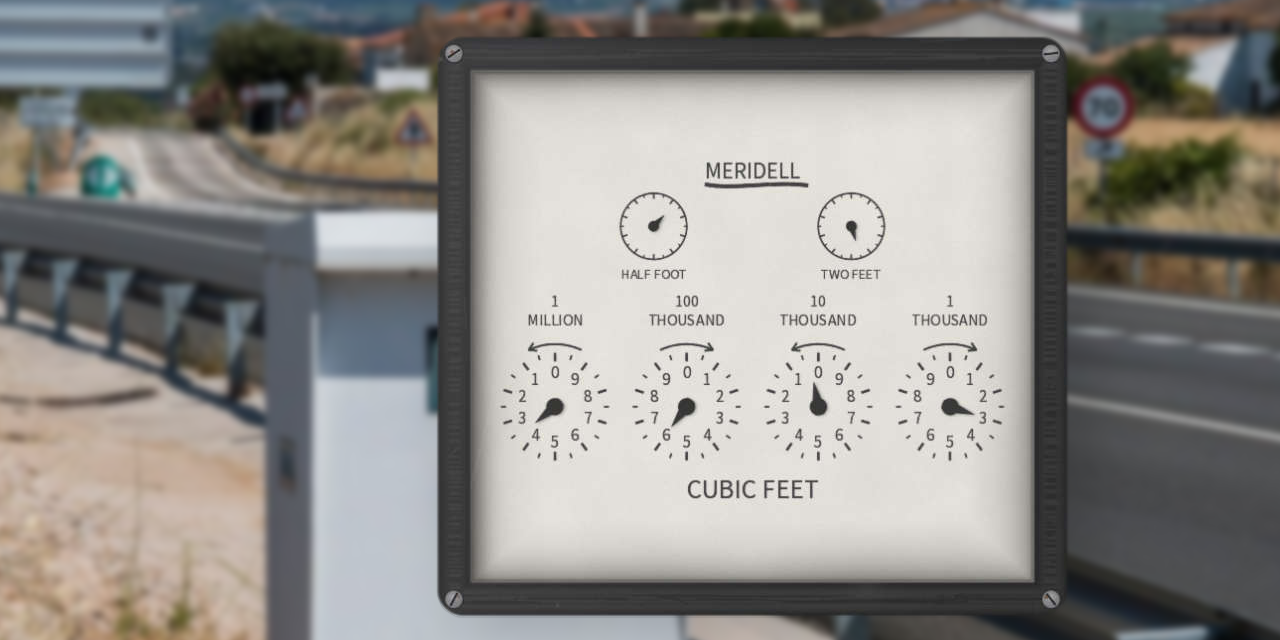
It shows 360300; ft³
